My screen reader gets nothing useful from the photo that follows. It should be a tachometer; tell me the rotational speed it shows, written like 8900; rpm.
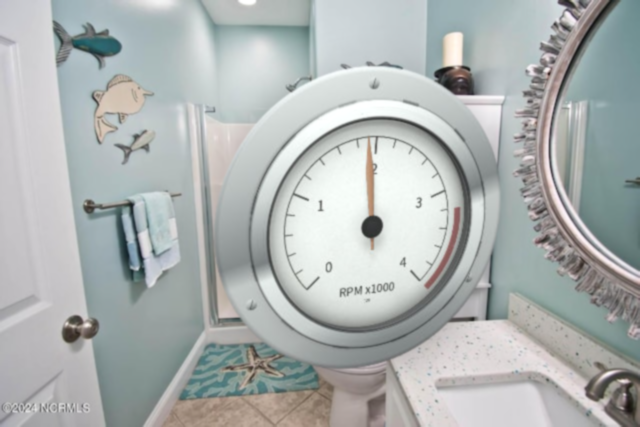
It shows 1900; rpm
